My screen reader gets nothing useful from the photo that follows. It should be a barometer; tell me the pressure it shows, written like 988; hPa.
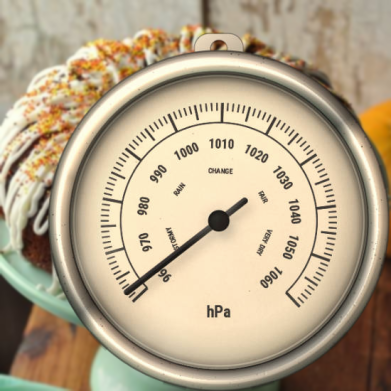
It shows 962; hPa
